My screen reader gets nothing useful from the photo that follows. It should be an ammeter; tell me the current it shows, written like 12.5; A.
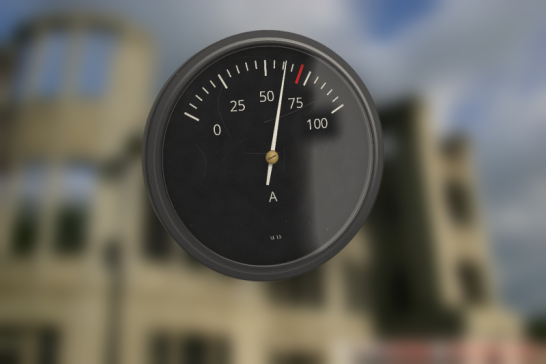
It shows 60; A
